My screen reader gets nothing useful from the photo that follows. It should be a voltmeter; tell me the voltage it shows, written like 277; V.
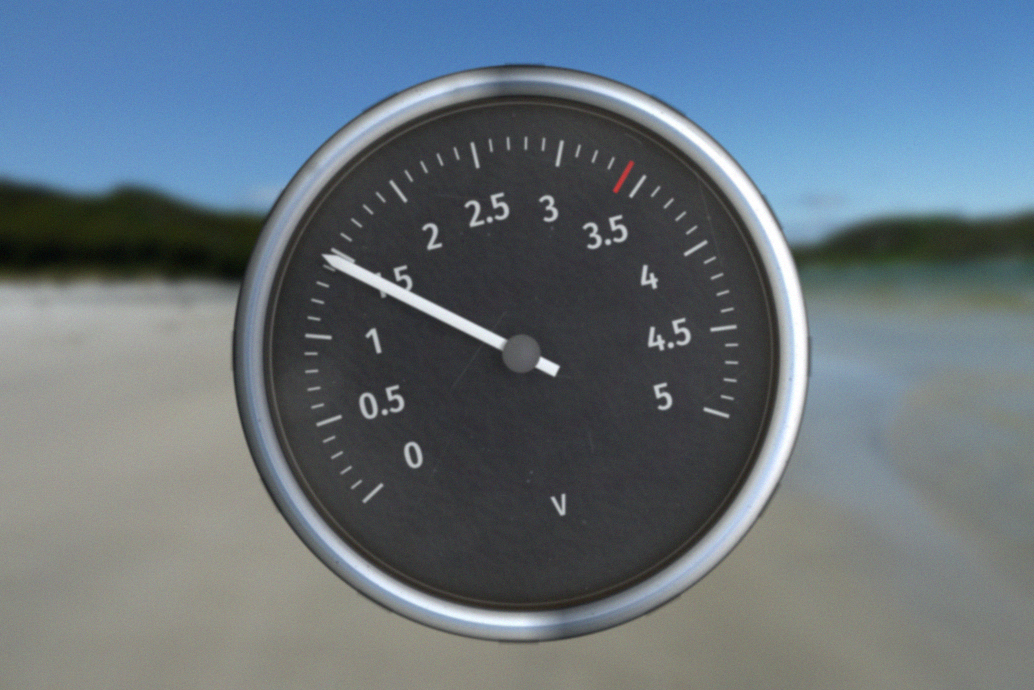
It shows 1.45; V
